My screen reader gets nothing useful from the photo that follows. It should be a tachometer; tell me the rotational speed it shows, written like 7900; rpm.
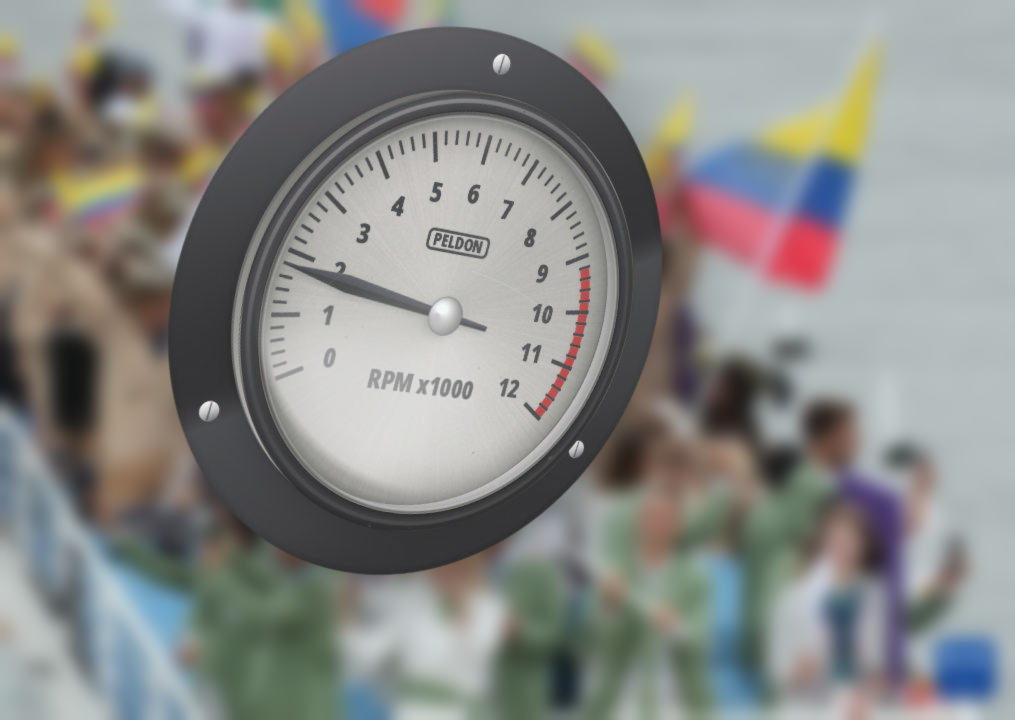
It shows 1800; rpm
